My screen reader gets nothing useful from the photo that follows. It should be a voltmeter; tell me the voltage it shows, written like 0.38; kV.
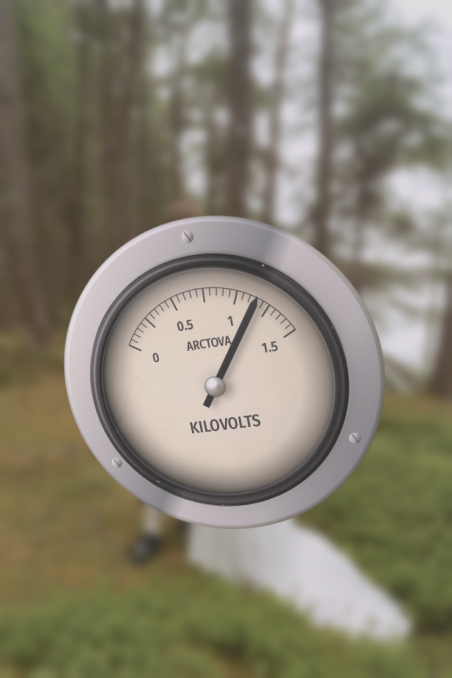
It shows 1.15; kV
